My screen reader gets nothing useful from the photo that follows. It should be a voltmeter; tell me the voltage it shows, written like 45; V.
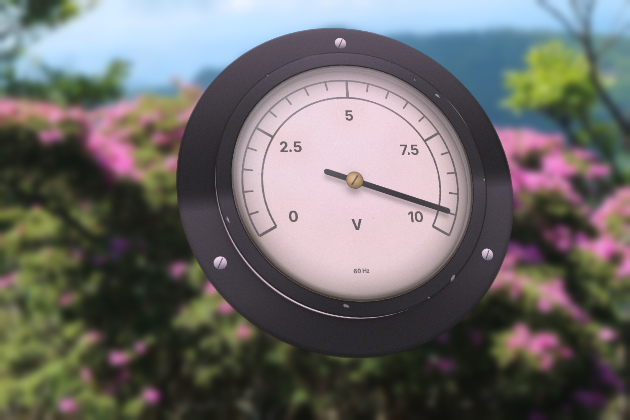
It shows 9.5; V
